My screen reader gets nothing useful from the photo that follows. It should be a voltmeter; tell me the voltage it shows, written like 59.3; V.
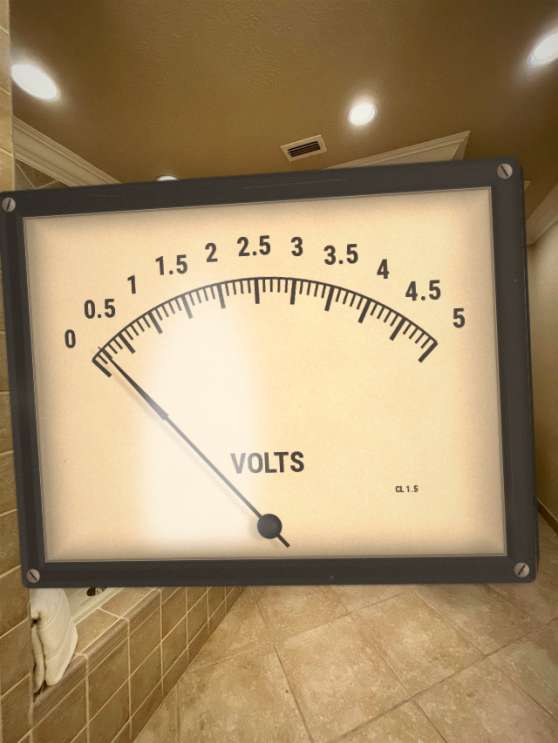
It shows 0.2; V
